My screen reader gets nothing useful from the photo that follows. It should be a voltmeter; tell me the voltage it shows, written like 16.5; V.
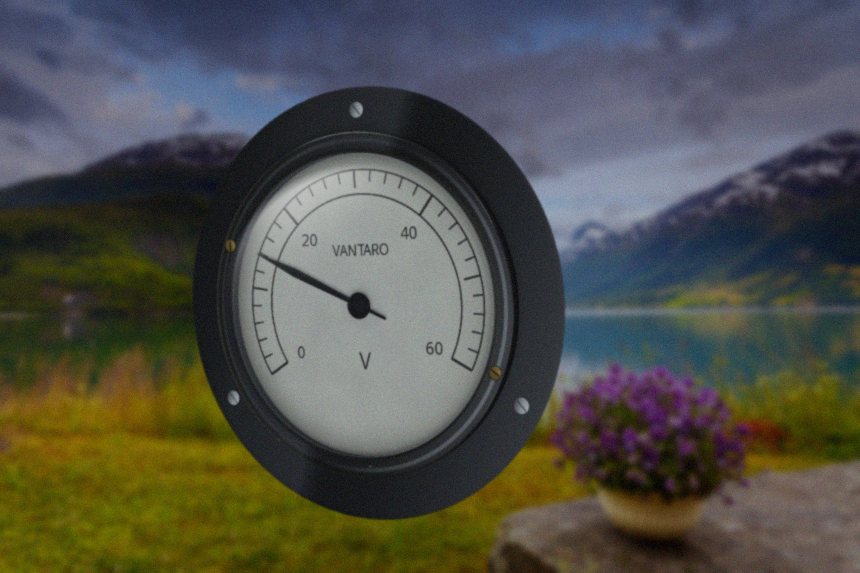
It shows 14; V
